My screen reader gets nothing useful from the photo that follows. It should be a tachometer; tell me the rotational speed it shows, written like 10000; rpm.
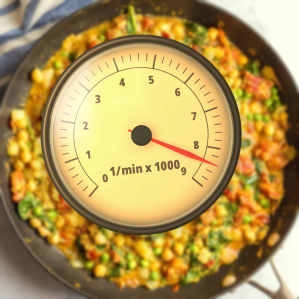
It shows 8400; rpm
